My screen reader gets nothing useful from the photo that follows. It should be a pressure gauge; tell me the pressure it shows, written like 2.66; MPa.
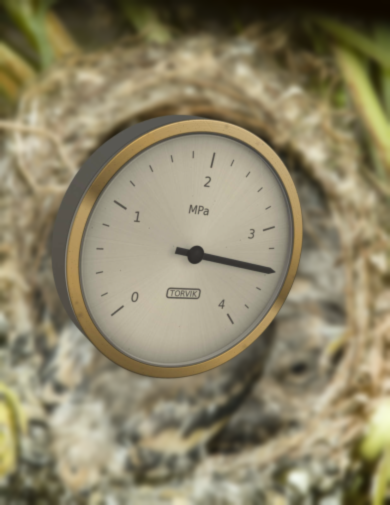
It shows 3.4; MPa
